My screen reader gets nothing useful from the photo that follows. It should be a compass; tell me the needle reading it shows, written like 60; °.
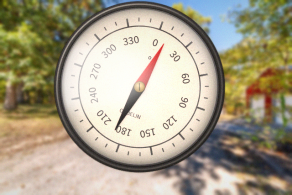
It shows 10; °
